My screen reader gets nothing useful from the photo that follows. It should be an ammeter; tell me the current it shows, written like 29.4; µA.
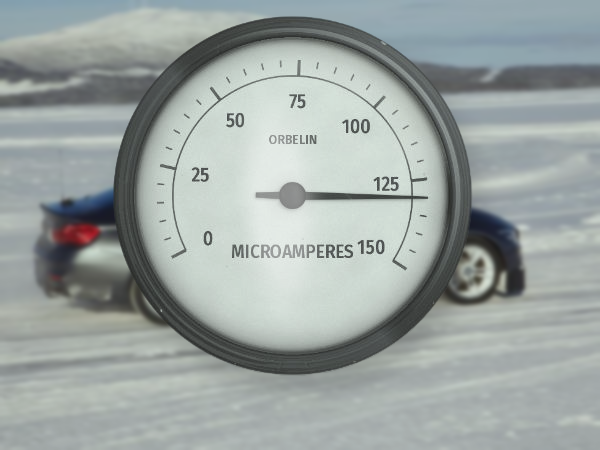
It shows 130; µA
